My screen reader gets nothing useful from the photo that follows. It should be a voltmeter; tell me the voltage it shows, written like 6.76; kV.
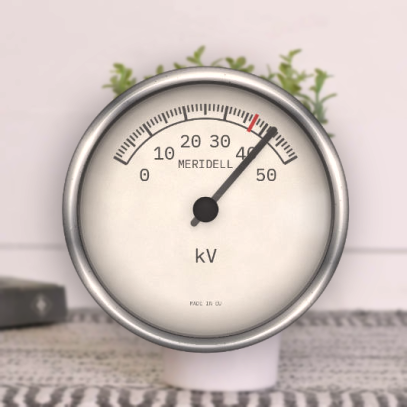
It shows 42; kV
